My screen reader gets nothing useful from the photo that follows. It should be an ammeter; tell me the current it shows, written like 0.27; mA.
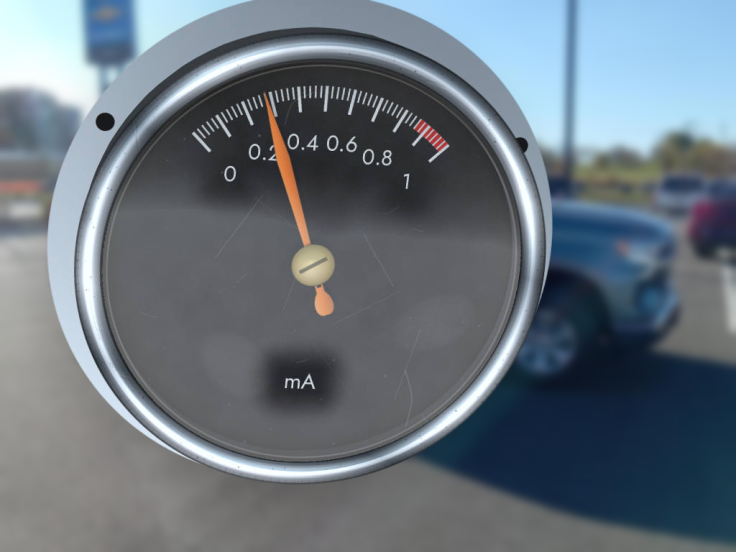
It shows 0.28; mA
